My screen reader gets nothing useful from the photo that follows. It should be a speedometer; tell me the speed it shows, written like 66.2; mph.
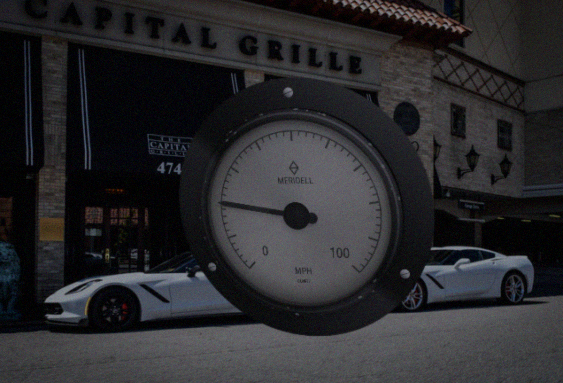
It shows 20; mph
